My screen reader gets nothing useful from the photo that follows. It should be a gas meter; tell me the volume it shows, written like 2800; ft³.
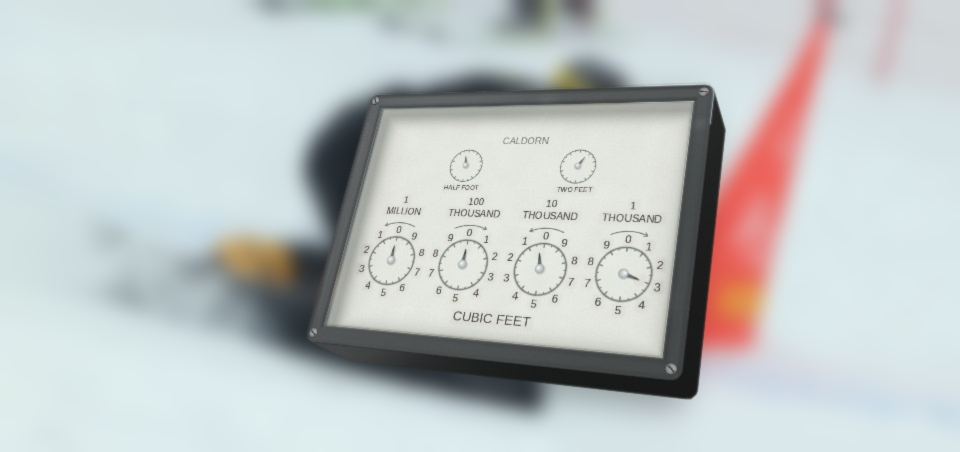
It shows 300; ft³
